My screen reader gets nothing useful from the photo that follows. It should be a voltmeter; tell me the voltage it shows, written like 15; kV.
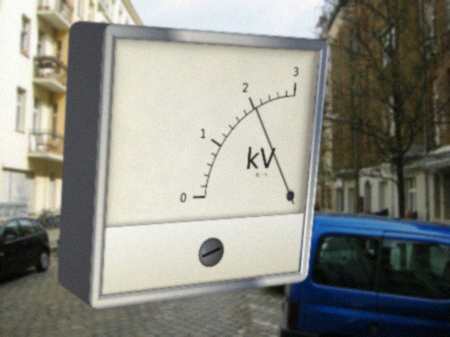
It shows 2; kV
